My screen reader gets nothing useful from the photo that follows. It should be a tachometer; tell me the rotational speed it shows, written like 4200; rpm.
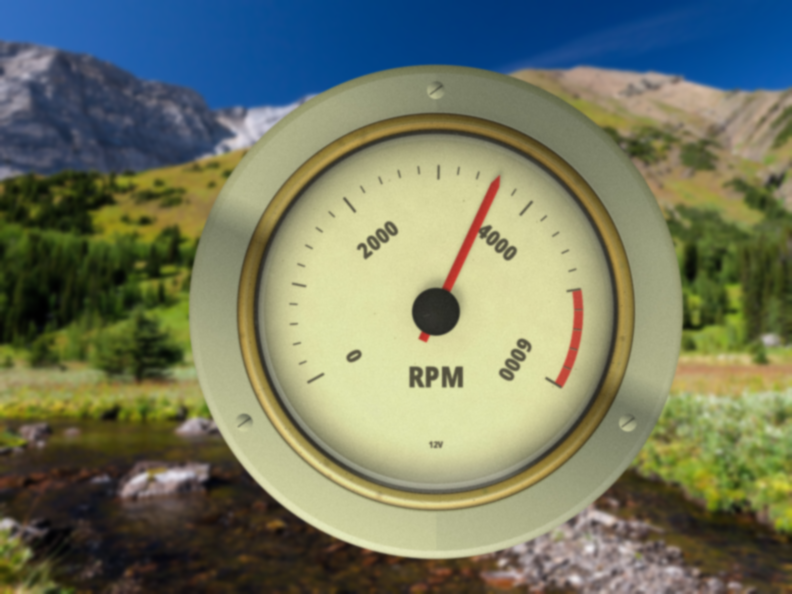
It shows 3600; rpm
